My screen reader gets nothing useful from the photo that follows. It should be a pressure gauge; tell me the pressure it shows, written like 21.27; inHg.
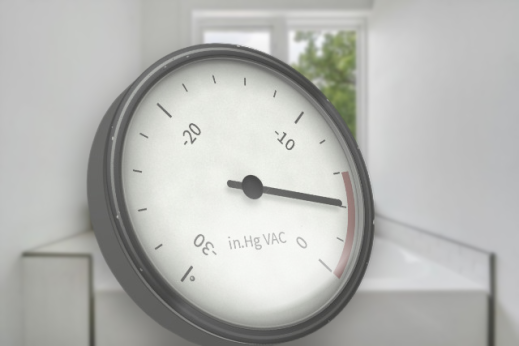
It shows -4; inHg
